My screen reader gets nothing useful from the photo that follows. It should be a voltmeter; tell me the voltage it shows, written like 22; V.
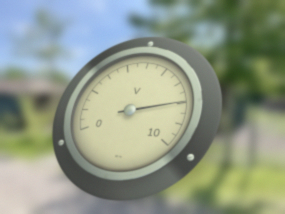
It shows 8; V
